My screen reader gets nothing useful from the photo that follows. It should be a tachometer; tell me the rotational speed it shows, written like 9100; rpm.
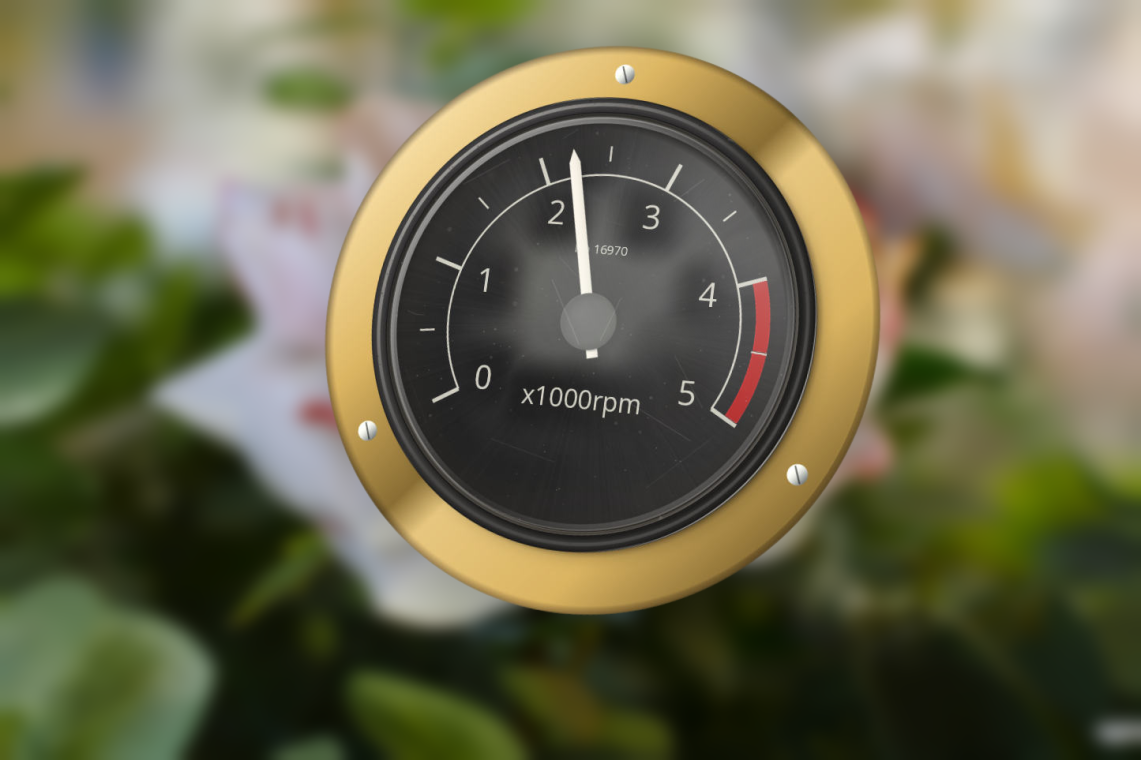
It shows 2250; rpm
